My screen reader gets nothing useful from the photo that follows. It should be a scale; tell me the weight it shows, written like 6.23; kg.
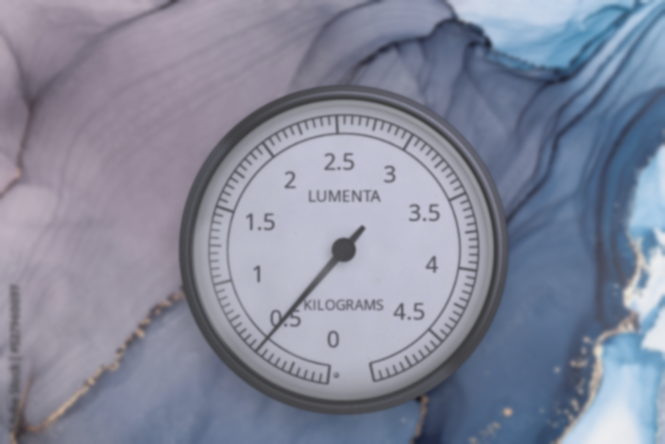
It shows 0.5; kg
